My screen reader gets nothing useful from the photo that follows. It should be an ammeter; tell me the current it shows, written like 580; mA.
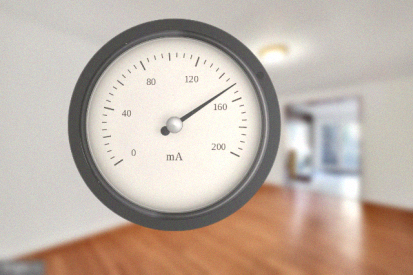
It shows 150; mA
